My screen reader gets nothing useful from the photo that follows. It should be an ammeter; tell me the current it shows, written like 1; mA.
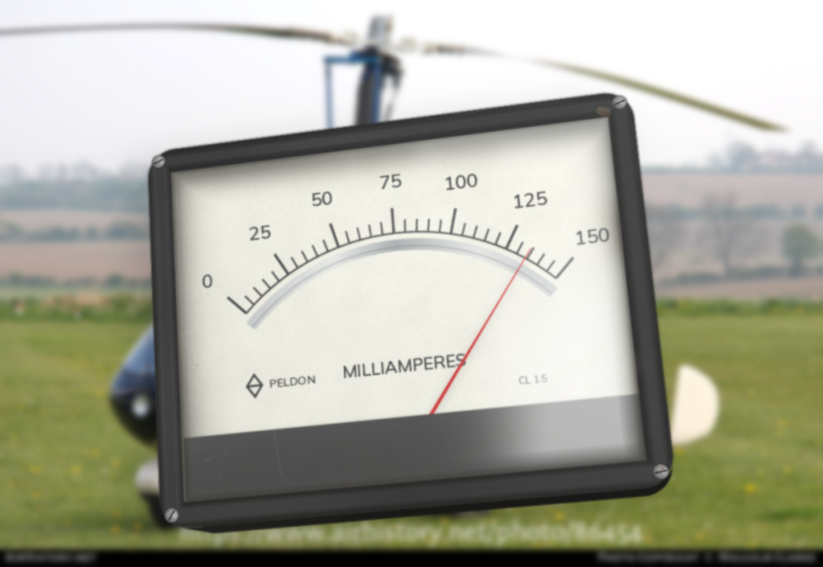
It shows 135; mA
